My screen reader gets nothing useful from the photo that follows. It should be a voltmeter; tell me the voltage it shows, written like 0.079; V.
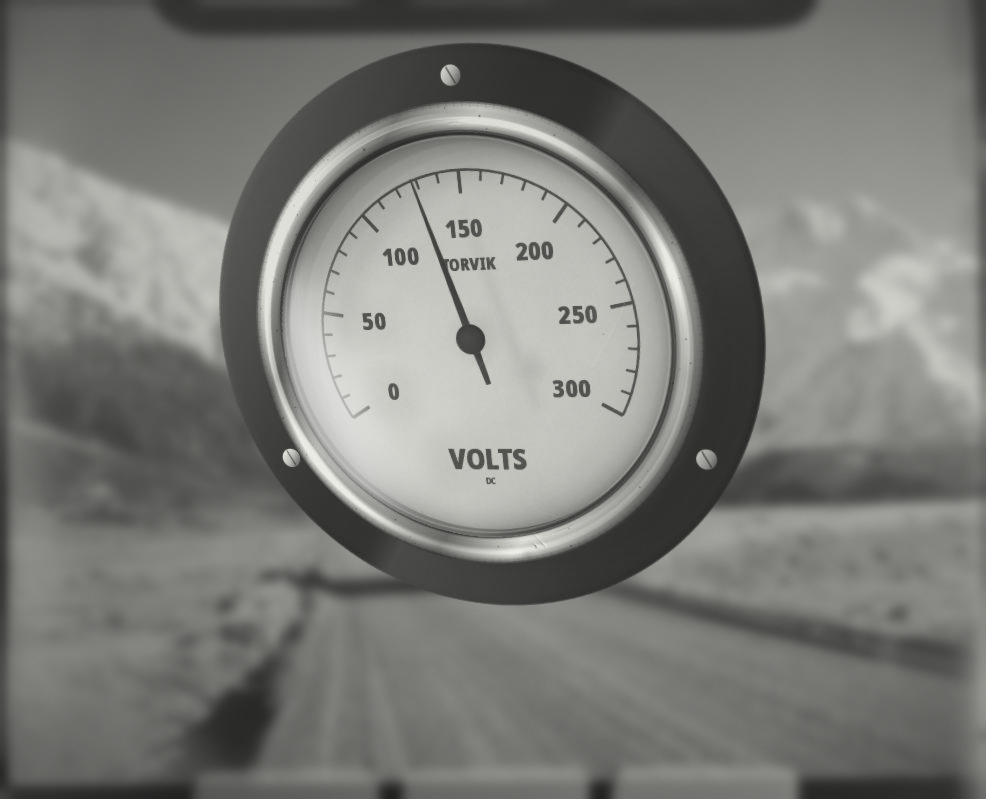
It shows 130; V
